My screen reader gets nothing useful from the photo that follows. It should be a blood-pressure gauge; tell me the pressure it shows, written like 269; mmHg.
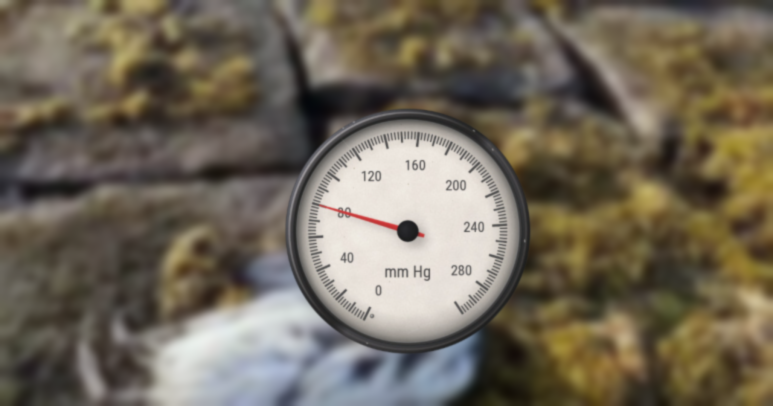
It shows 80; mmHg
